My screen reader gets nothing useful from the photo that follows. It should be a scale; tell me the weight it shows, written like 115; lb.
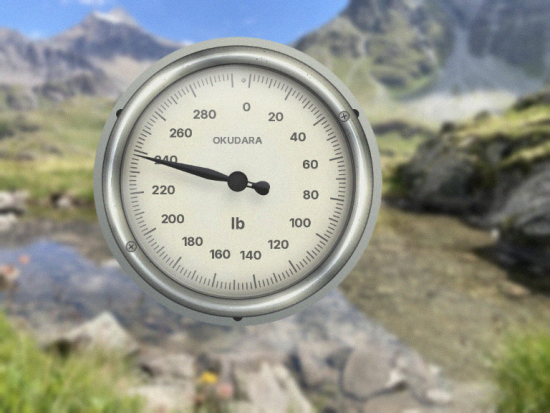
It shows 238; lb
